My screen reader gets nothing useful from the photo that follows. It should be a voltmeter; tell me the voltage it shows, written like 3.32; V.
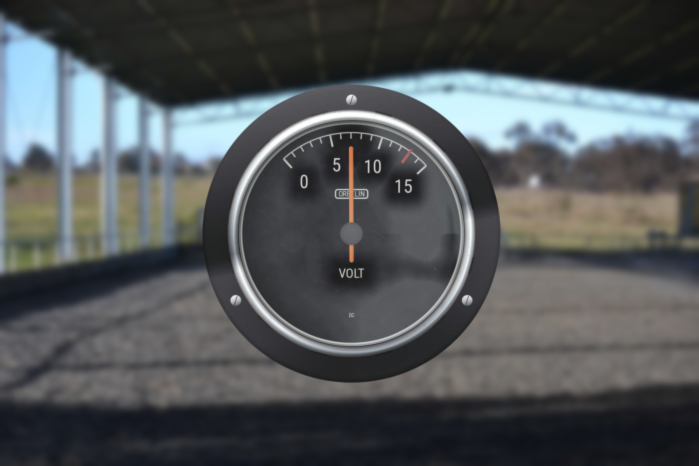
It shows 7; V
